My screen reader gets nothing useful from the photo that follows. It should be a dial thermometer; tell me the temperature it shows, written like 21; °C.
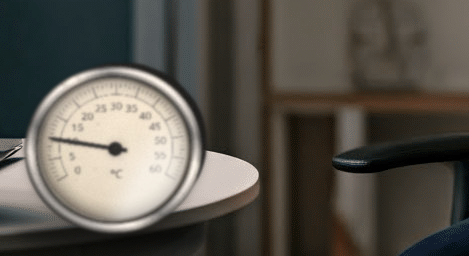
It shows 10; °C
